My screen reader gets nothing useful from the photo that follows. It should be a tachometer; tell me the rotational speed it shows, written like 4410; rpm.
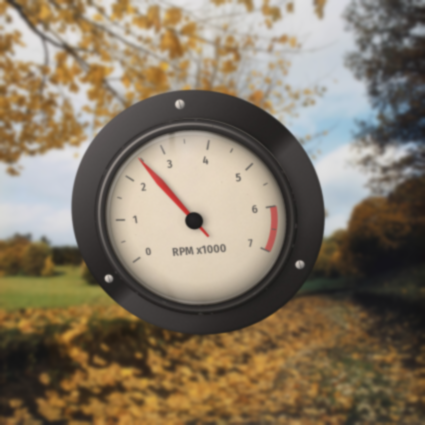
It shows 2500; rpm
